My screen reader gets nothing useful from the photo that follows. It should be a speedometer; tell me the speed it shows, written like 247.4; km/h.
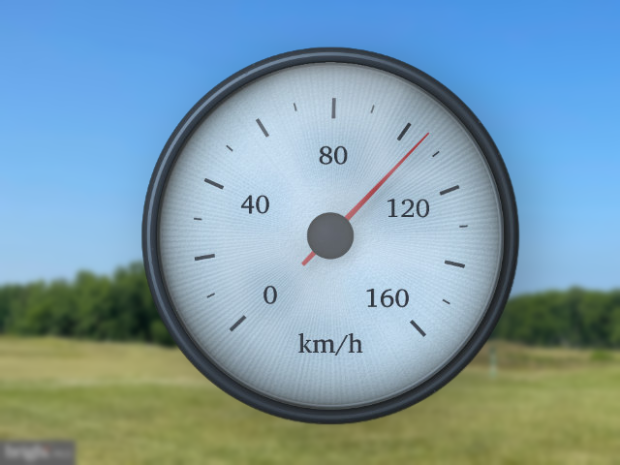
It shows 105; km/h
